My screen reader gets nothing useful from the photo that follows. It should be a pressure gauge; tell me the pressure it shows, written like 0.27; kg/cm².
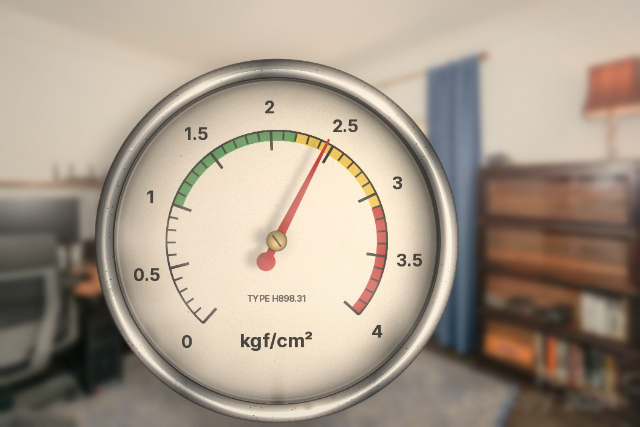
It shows 2.45; kg/cm²
